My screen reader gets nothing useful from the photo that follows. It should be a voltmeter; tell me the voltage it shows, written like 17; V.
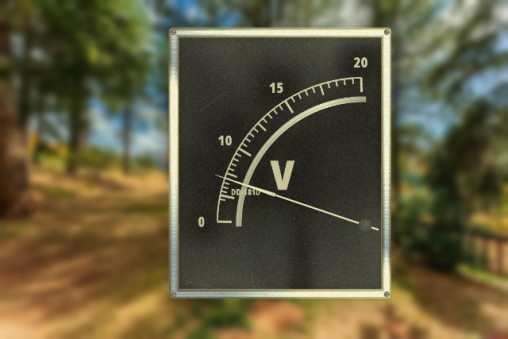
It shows 7; V
